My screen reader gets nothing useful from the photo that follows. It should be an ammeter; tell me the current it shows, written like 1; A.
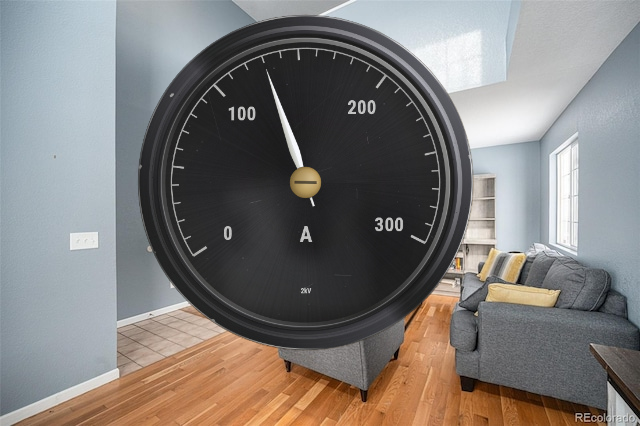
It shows 130; A
